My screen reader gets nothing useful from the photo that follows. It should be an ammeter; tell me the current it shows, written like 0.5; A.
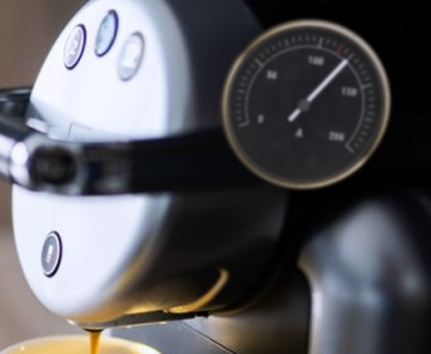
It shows 125; A
